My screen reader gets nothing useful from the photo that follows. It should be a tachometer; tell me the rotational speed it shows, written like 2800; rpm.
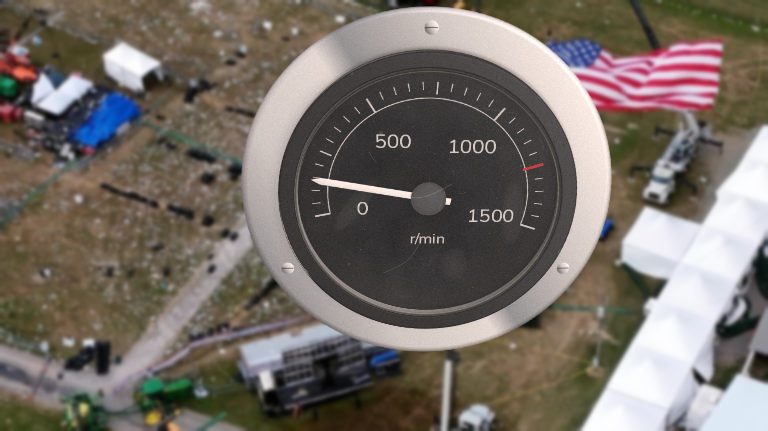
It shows 150; rpm
